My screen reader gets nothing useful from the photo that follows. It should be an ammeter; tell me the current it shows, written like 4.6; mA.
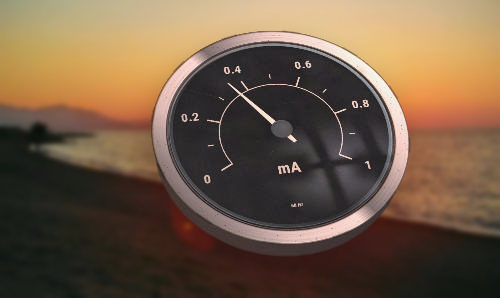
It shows 0.35; mA
